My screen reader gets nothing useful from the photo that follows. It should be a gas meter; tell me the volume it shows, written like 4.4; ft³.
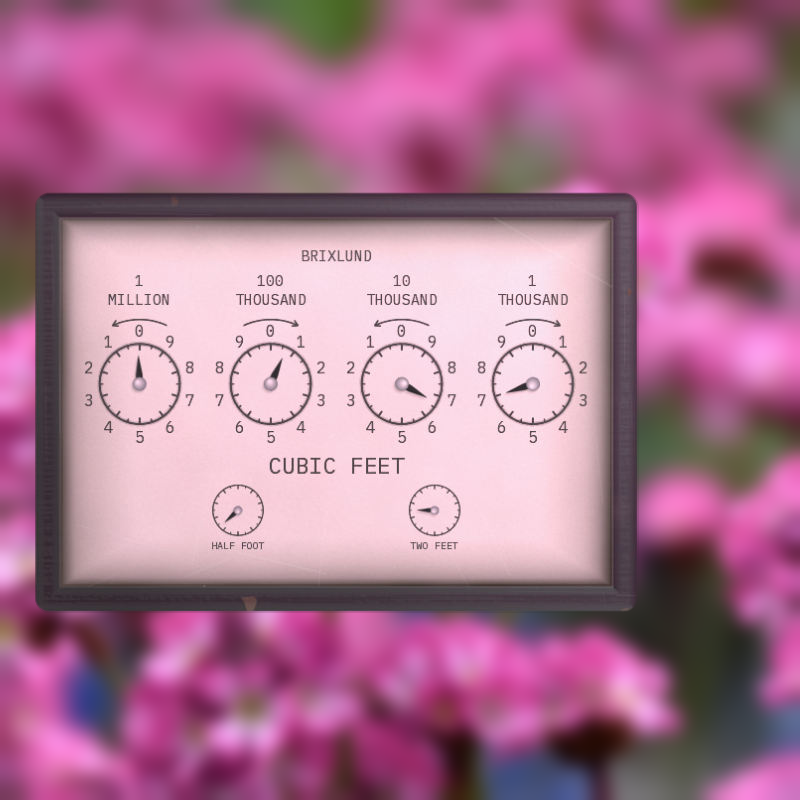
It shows 6700; ft³
